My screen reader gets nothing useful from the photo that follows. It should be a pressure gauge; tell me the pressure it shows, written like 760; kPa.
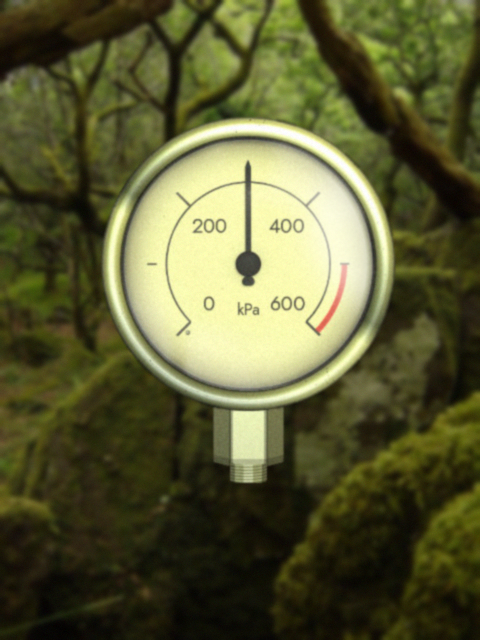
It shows 300; kPa
